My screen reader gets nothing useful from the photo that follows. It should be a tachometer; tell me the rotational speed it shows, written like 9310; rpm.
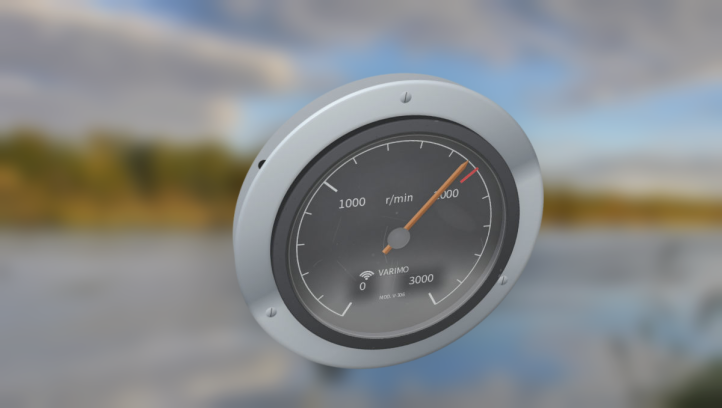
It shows 1900; rpm
